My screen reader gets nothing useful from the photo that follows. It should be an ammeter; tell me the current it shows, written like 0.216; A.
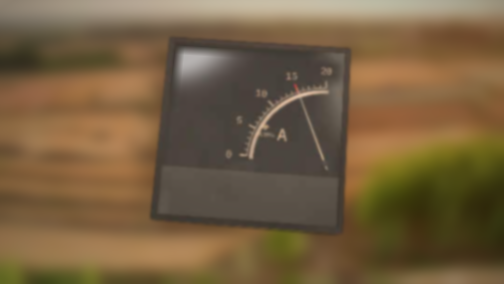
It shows 15; A
